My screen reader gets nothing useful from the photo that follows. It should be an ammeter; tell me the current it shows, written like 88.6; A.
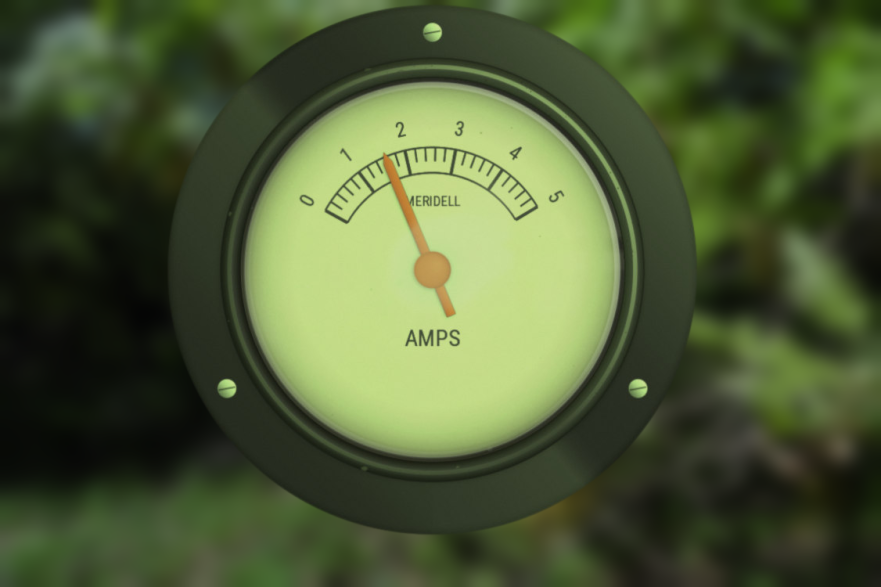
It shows 1.6; A
